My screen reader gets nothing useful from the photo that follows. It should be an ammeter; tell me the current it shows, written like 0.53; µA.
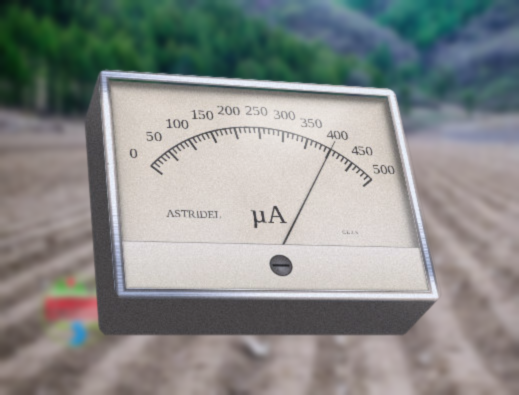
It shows 400; µA
